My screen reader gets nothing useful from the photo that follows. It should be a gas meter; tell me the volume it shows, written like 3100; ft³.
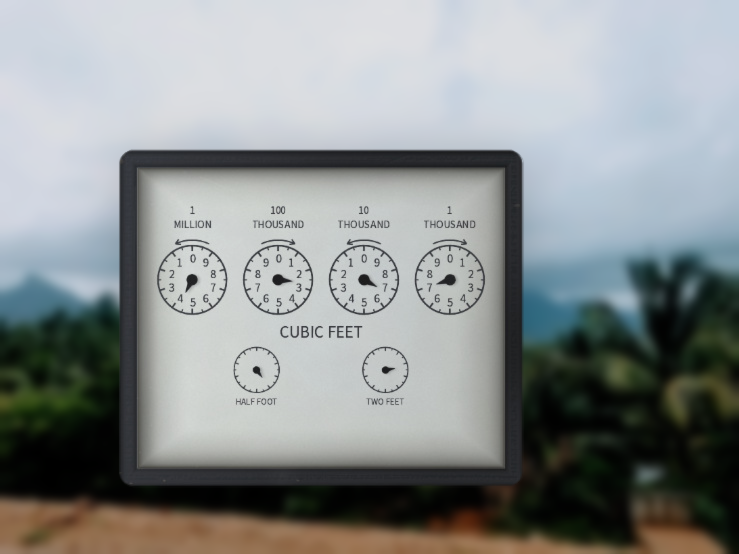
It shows 426700; ft³
